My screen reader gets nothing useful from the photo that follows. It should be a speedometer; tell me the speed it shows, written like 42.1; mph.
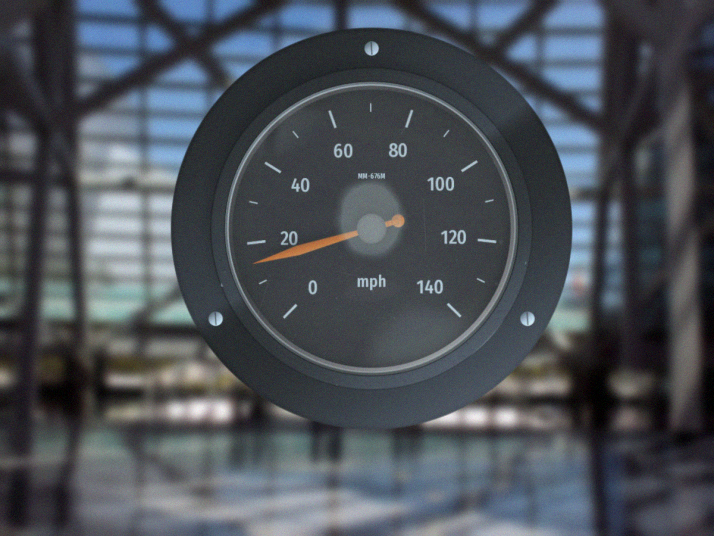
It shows 15; mph
